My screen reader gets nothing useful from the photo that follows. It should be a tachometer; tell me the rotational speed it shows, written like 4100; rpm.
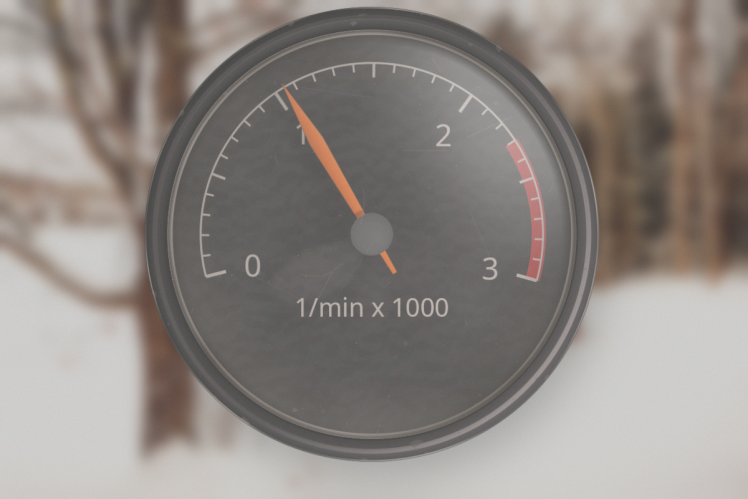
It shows 1050; rpm
